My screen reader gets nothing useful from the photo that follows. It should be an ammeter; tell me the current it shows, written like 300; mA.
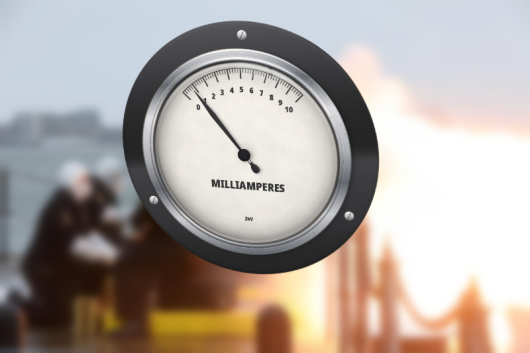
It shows 1; mA
